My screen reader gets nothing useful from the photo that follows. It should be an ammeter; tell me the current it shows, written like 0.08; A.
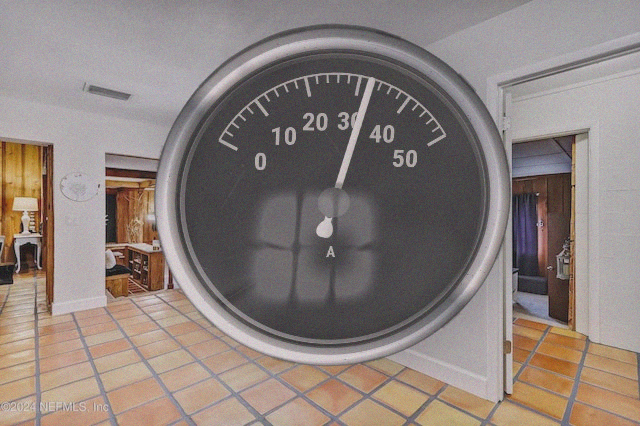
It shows 32; A
